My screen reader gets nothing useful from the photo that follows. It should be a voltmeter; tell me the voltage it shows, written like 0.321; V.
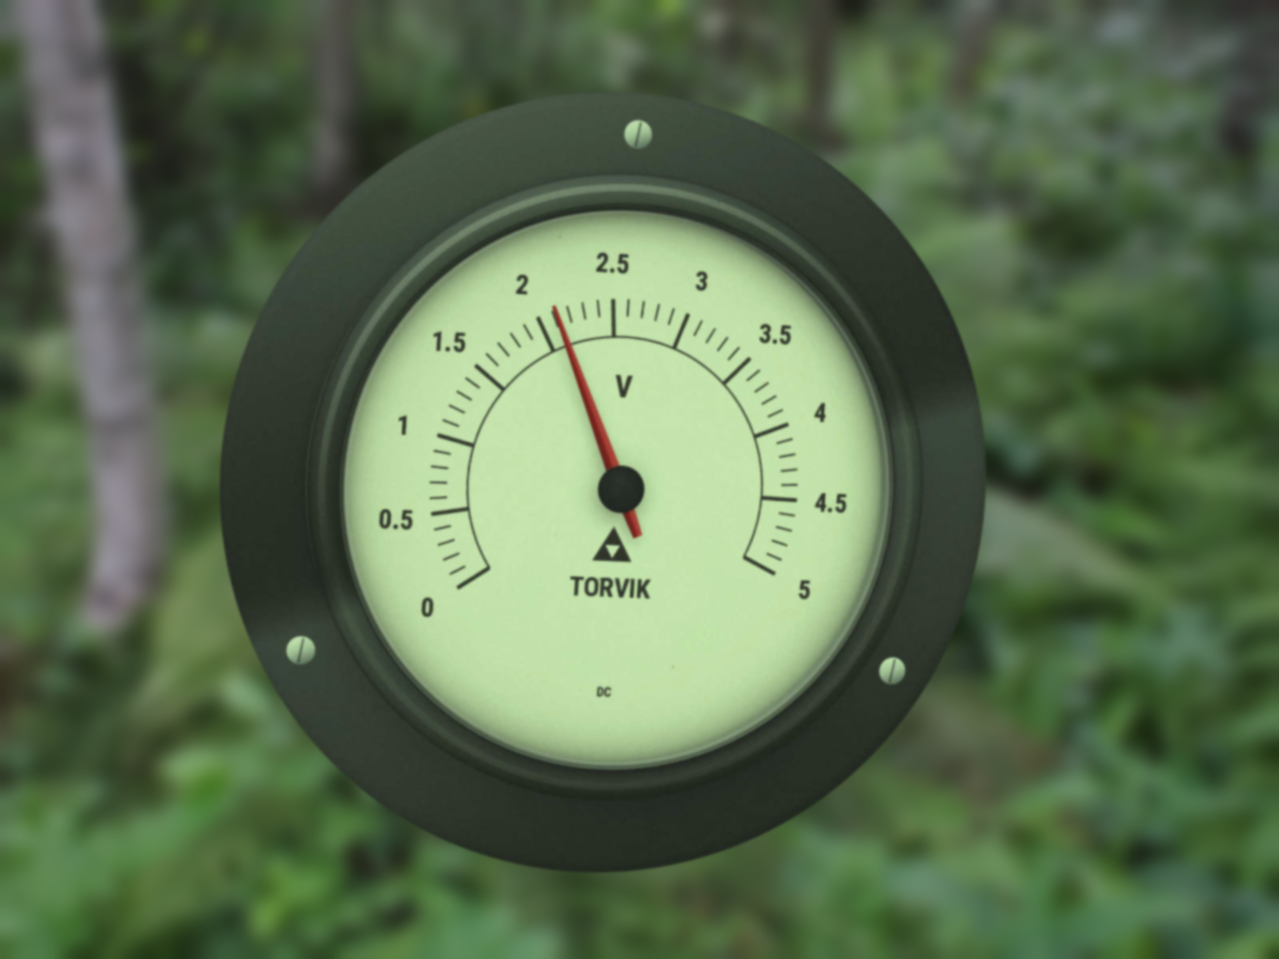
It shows 2.1; V
